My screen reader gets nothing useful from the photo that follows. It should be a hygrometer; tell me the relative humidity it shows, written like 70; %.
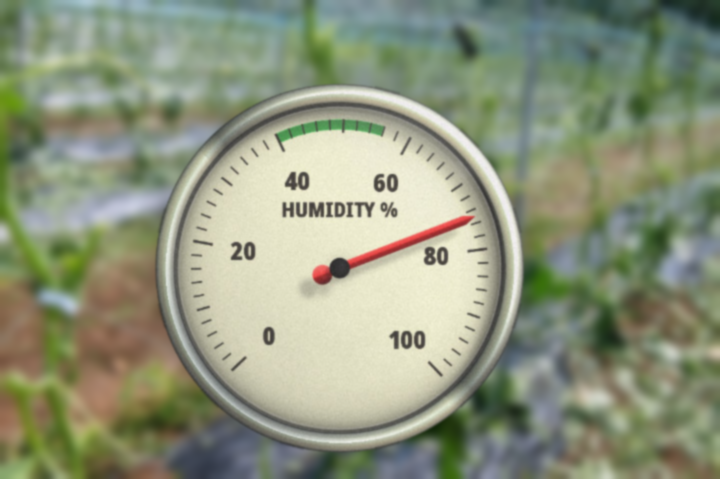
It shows 75; %
